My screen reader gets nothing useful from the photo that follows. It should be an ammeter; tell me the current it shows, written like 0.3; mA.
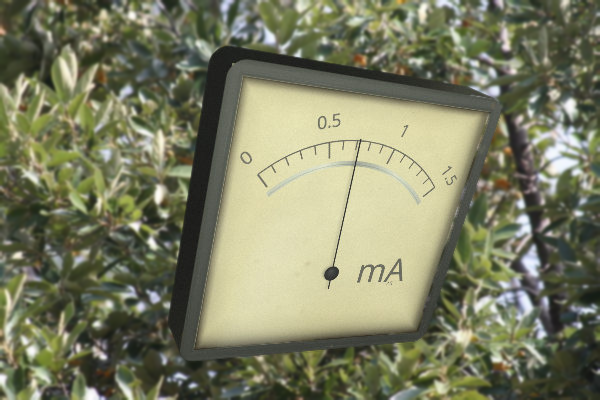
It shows 0.7; mA
